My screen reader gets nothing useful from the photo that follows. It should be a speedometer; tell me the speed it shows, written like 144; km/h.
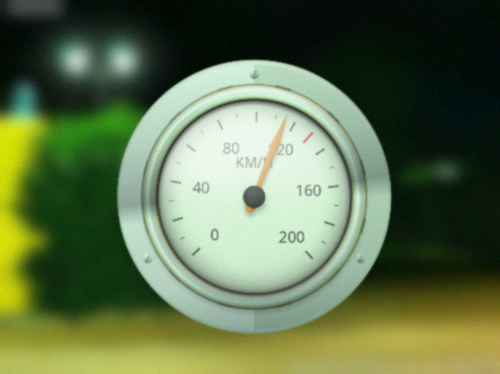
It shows 115; km/h
